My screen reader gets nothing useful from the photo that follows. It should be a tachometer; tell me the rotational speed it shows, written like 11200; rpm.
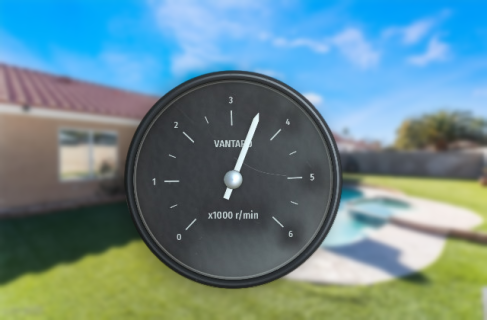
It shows 3500; rpm
